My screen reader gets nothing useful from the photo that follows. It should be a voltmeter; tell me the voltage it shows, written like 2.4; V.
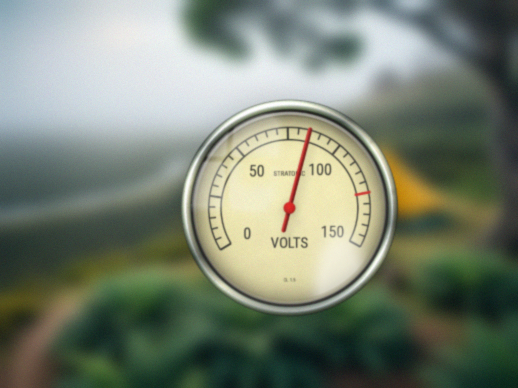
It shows 85; V
